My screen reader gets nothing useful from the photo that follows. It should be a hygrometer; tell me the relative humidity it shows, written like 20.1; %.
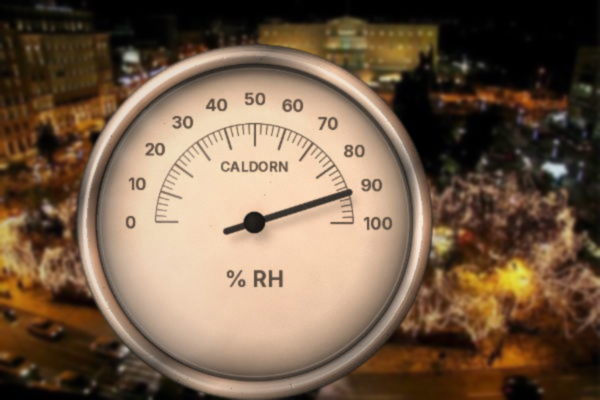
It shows 90; %
